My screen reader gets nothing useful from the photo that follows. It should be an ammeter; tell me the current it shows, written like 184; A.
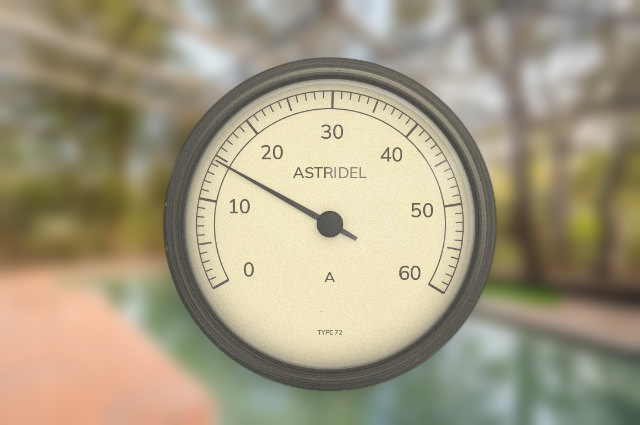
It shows 14.5; A
